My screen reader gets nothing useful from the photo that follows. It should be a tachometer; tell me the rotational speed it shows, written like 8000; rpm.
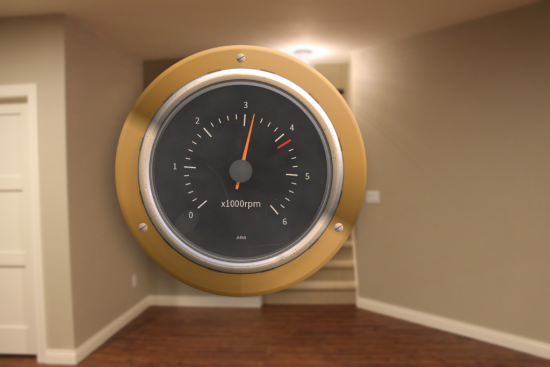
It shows 3200; rpm
